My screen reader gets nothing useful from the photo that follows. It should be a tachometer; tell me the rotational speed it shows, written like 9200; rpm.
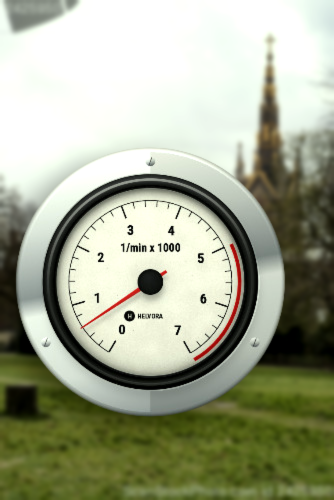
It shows 600; rpm
